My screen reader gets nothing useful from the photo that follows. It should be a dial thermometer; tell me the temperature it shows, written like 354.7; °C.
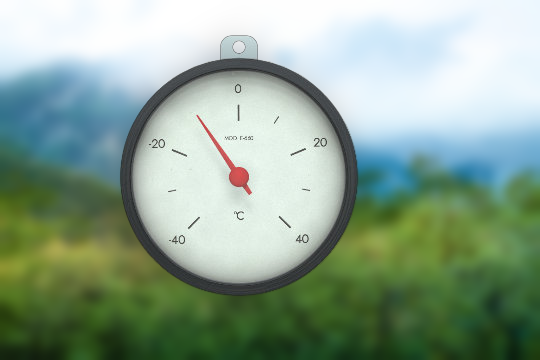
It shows -10; °C
